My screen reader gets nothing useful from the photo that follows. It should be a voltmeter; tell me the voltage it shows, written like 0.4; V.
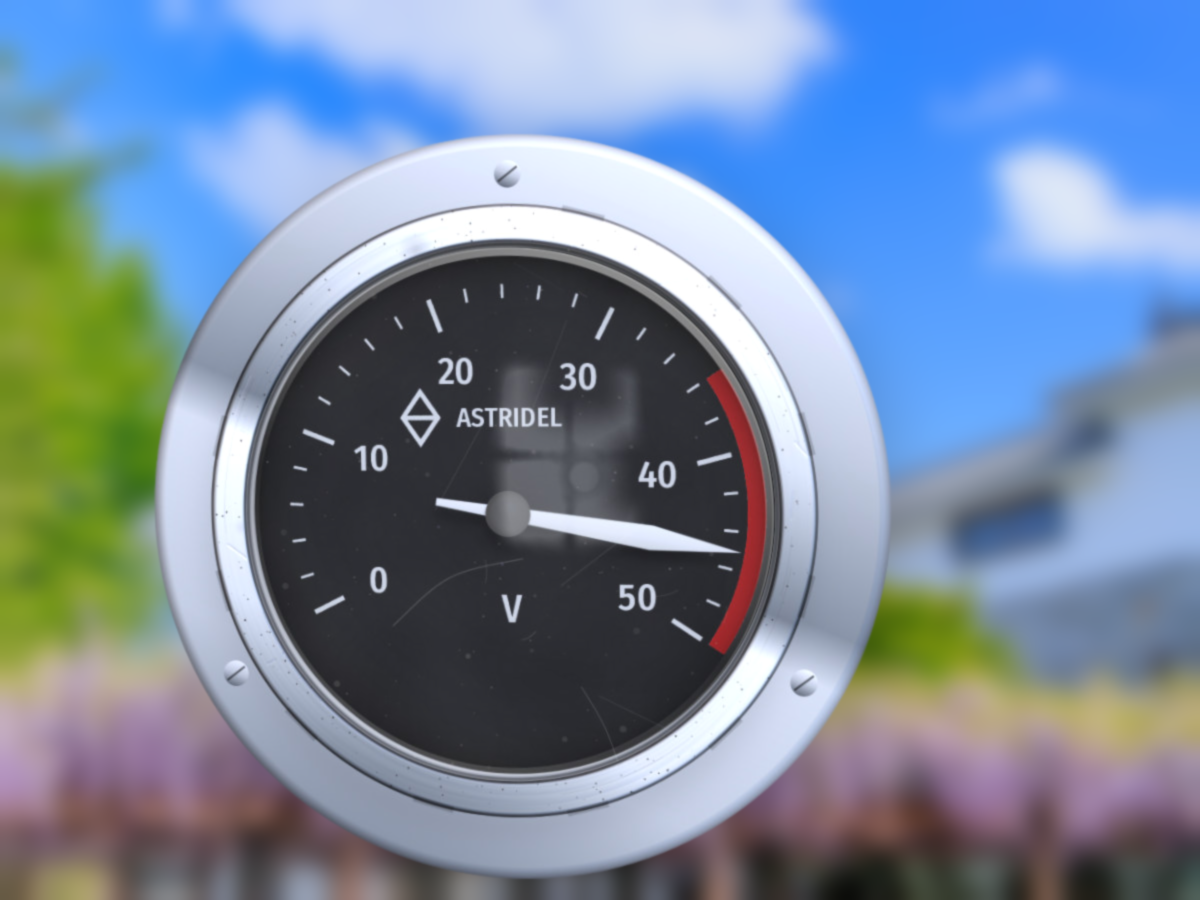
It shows 45; V
